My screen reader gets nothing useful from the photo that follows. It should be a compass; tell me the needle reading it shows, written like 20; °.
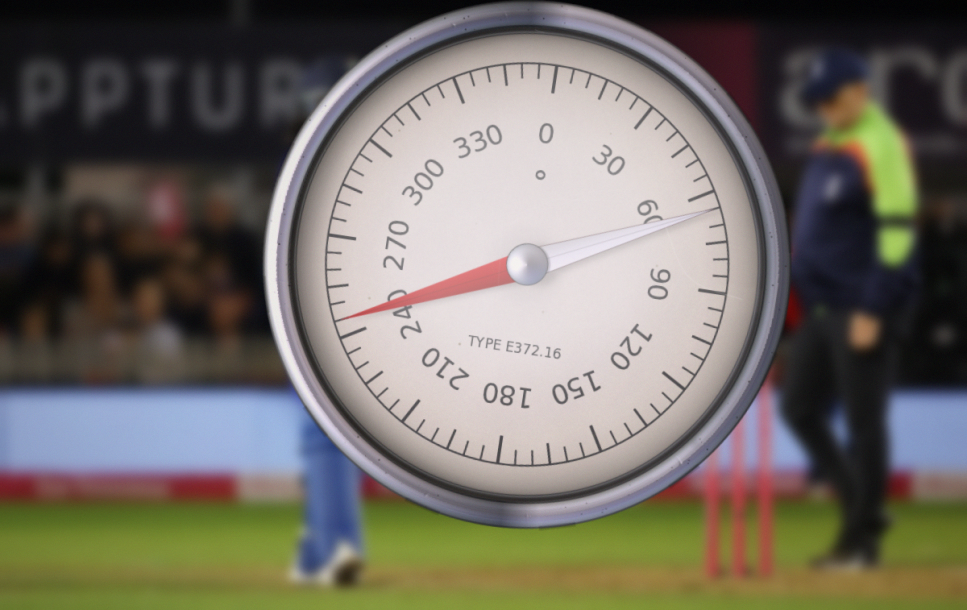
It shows 245; °
